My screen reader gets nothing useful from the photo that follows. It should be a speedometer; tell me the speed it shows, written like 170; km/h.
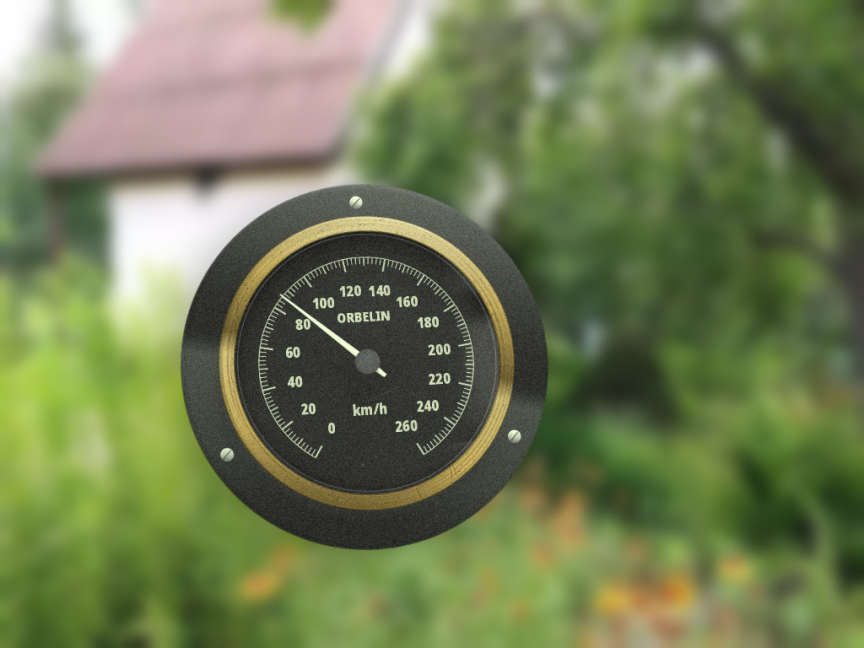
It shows 86; km/h
